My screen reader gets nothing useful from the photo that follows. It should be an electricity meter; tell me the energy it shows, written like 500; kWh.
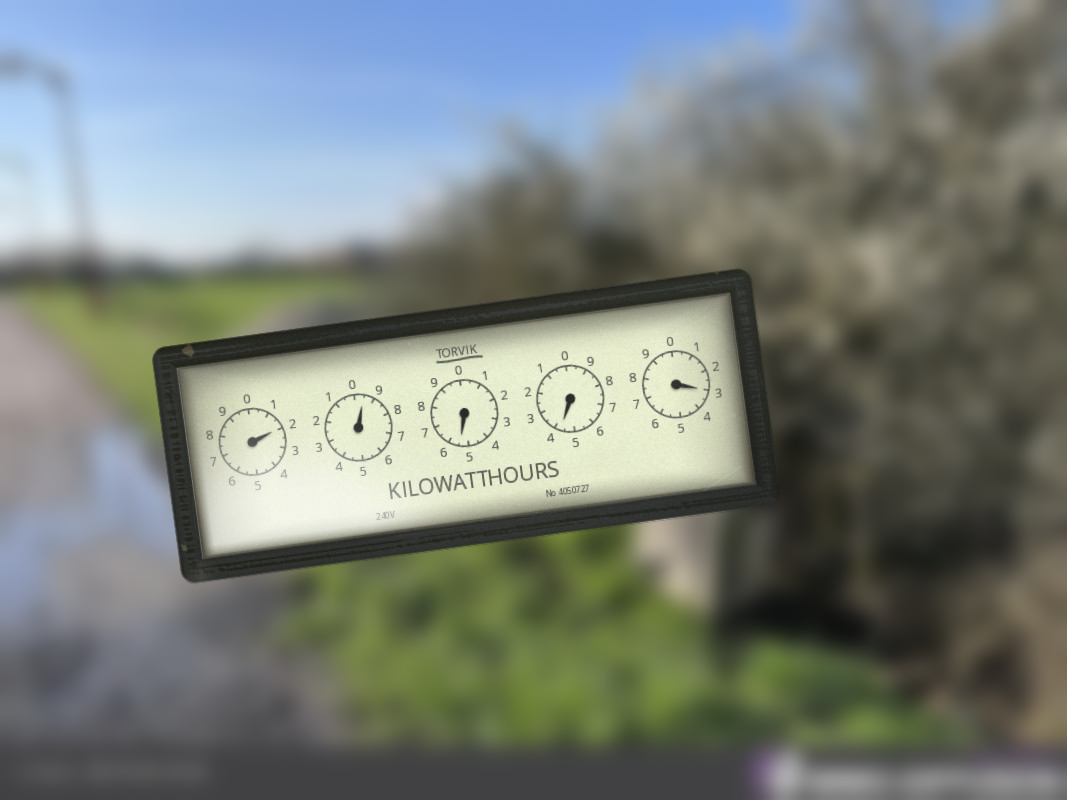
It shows 19543; kWh
